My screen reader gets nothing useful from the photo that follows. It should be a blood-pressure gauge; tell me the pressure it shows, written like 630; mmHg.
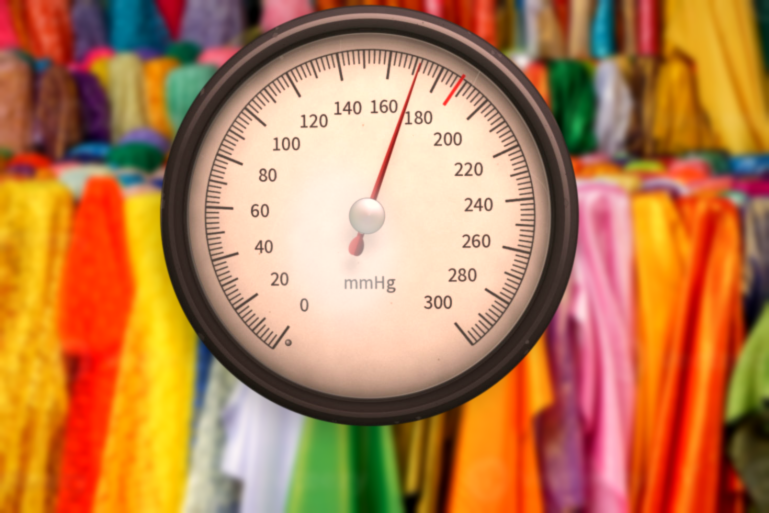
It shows 172; mmHg
